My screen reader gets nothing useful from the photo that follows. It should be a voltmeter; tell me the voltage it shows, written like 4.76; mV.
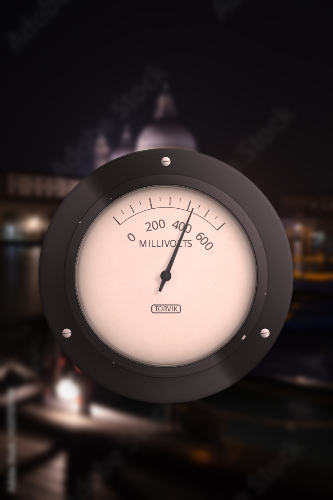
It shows 425; mV
